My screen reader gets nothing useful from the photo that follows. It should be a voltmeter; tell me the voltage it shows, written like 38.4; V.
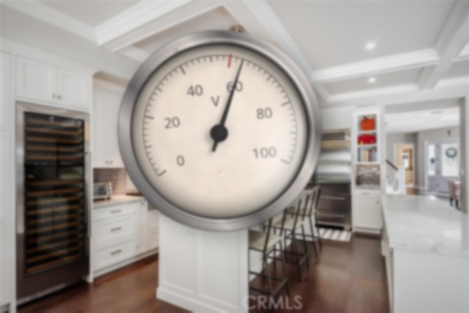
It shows 60; V
